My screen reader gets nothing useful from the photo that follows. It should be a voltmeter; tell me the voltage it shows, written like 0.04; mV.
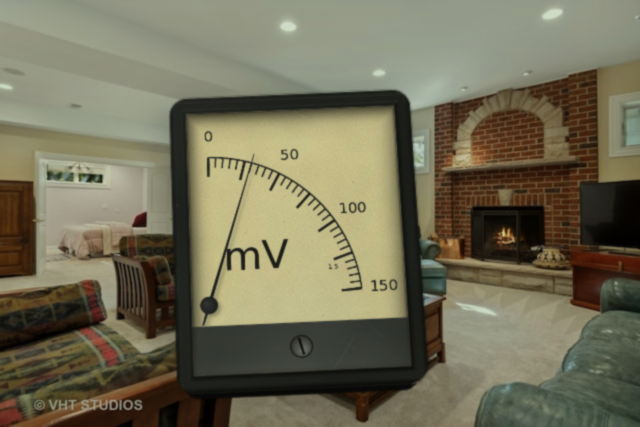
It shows 30; mV
